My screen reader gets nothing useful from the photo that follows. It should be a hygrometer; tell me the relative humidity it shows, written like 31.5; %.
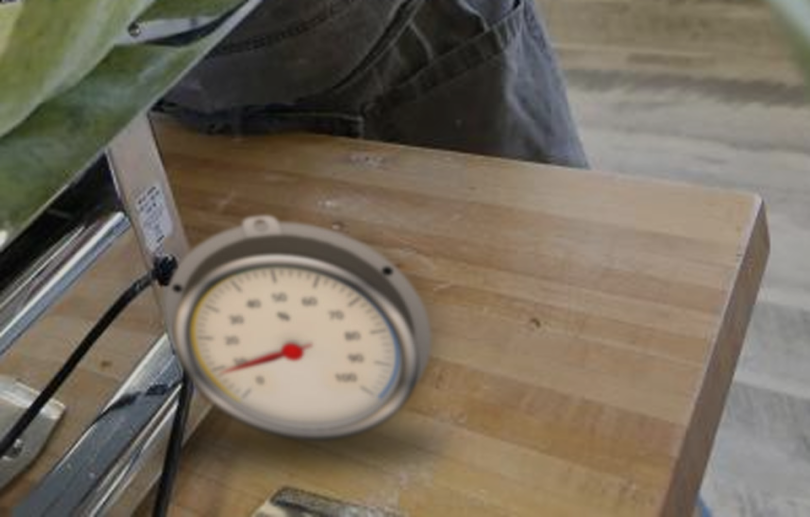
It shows 10; %
